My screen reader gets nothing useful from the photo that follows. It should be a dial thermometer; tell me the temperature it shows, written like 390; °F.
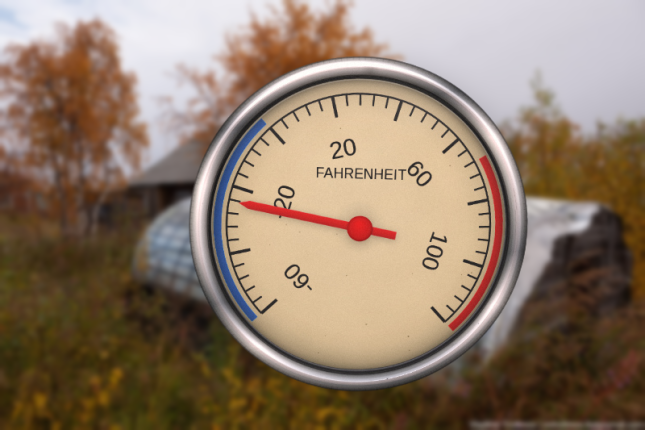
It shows -24; °F
